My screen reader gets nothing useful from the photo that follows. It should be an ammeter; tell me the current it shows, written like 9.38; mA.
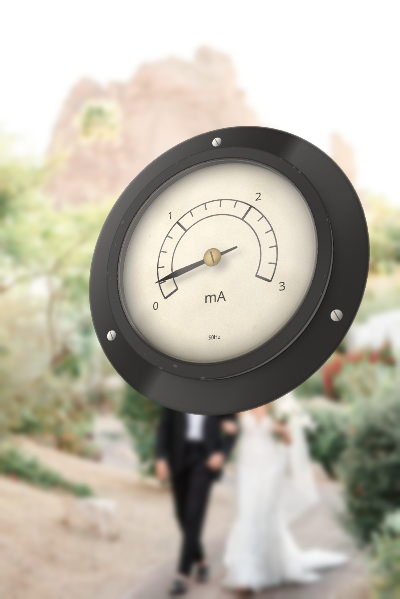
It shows 0.2; mA
